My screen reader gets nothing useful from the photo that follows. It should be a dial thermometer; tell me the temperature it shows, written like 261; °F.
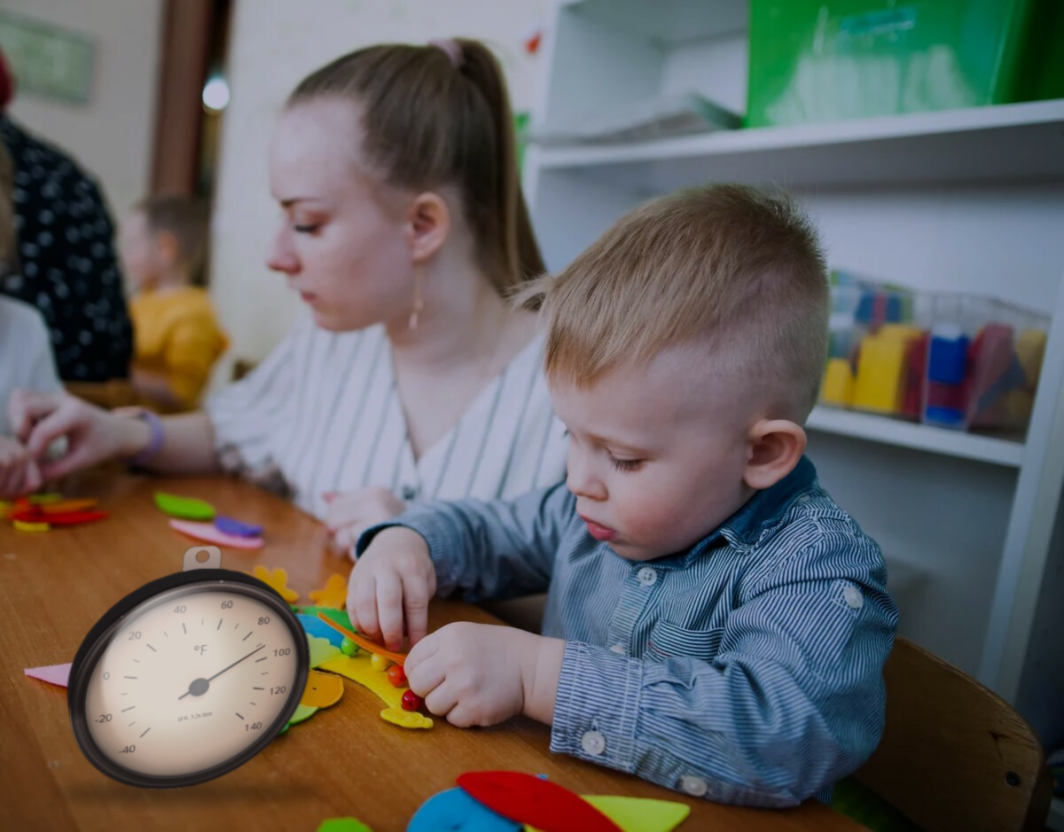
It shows 90; °F
